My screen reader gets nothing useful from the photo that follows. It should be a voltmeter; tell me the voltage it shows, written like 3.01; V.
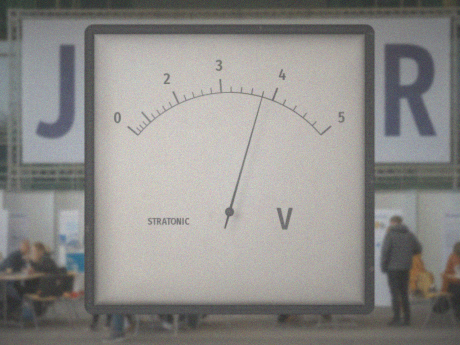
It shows 3.8; V
